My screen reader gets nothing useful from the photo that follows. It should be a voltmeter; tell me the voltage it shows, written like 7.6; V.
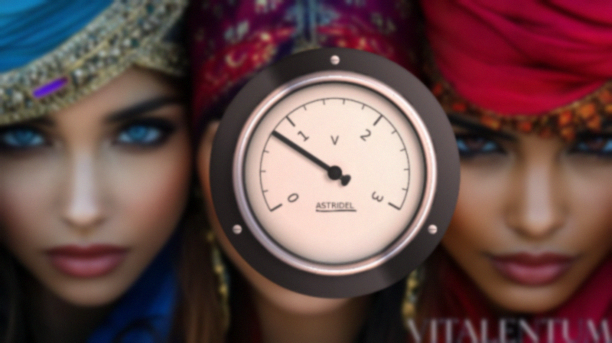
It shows 0.8; V
